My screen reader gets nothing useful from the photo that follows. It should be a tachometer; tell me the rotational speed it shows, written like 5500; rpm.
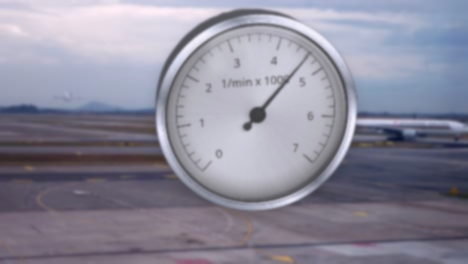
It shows 4600; rpm
